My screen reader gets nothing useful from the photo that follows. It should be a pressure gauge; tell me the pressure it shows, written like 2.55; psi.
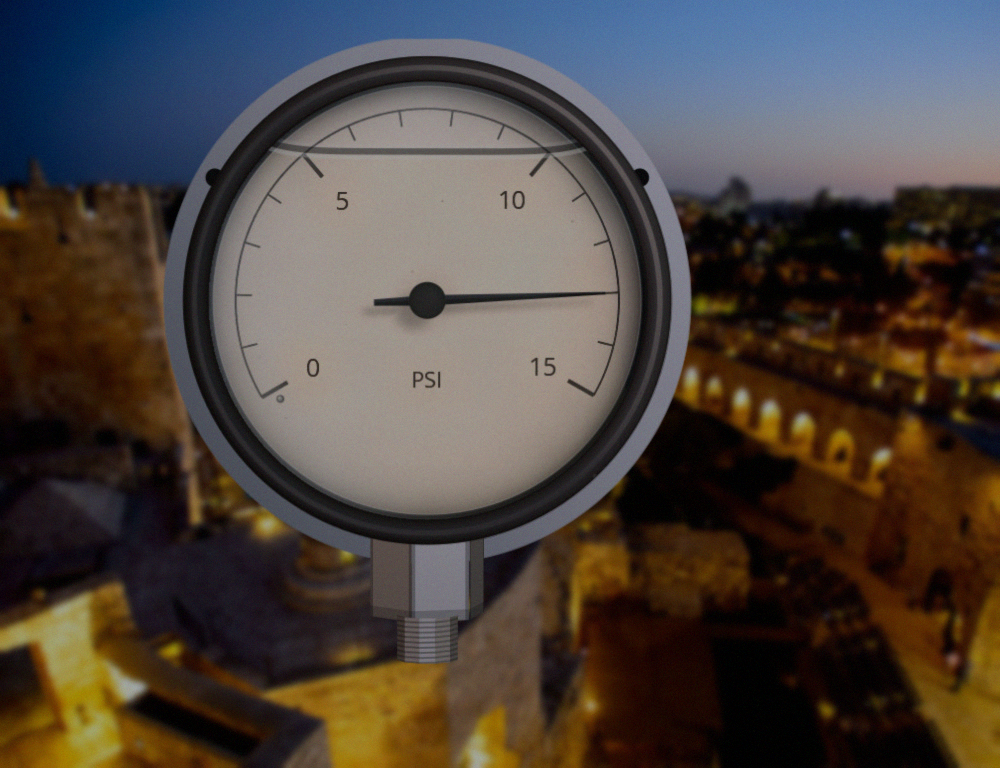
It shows 13; psi
